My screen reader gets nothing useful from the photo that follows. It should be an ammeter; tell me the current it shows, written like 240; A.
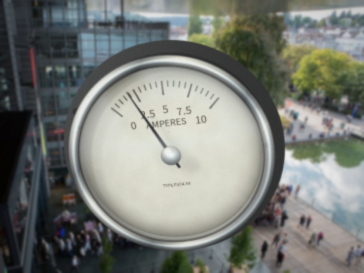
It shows 2; A
